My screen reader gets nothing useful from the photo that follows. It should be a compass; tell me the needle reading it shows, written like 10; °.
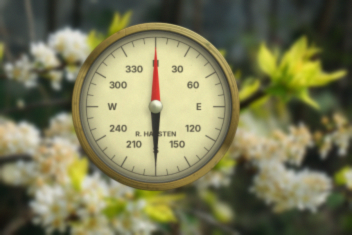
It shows 0; °
